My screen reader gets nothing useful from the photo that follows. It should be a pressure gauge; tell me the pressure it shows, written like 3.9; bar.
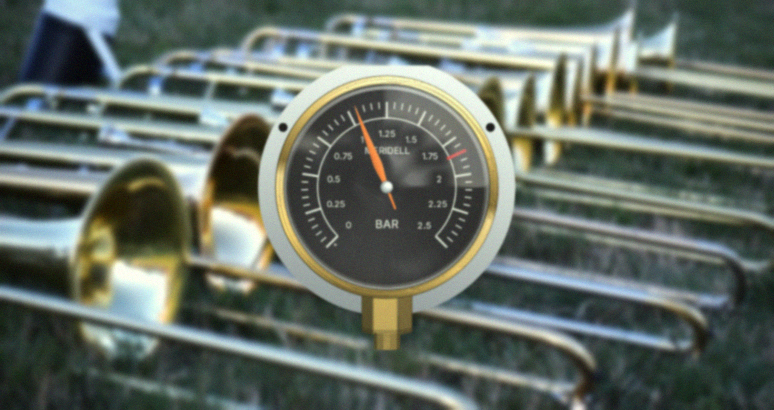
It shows 1.05; bar
